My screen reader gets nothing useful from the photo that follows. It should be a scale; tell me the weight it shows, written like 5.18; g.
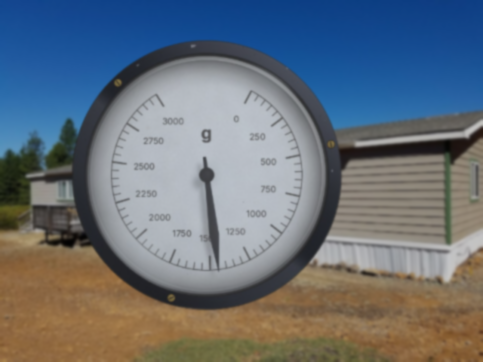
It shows 1450; g
